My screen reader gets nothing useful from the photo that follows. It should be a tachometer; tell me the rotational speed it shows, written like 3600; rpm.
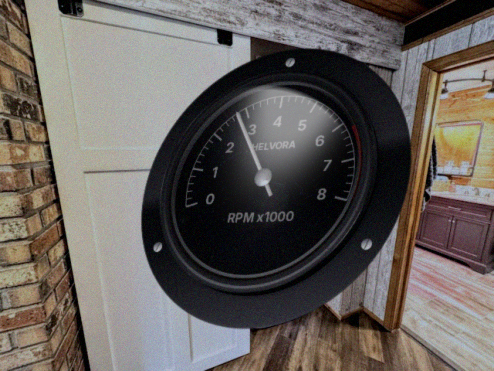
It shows 2800; rpm
